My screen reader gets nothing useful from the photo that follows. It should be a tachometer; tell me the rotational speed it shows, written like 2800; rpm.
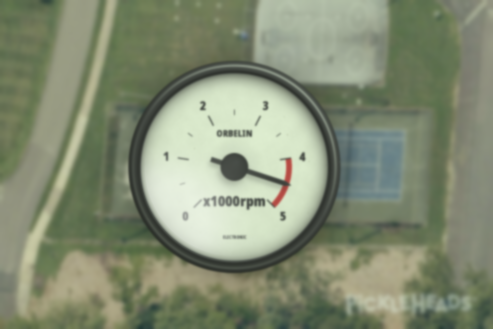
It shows 4500; rpm
